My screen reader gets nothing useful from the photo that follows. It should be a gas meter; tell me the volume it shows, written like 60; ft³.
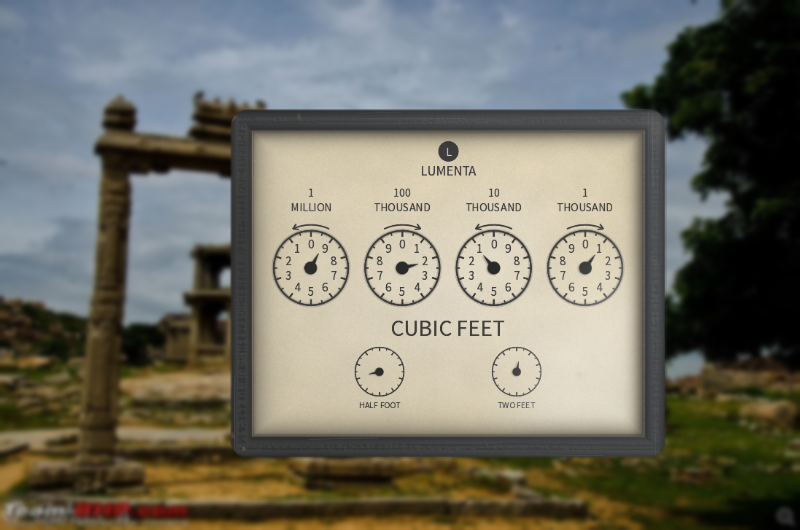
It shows 921100; ft³
